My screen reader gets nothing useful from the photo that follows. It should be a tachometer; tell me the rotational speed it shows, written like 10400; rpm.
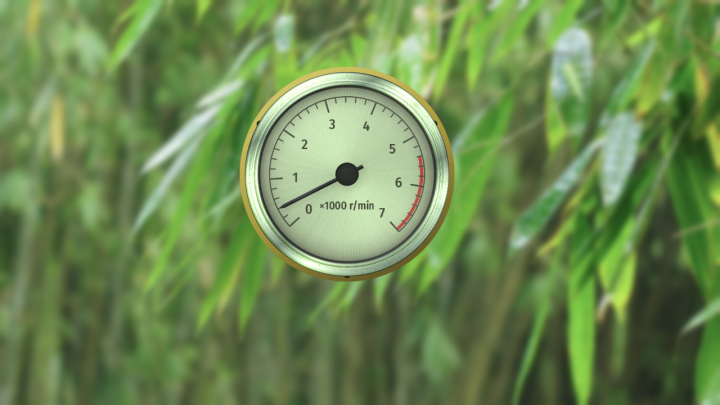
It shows 400; rpm
